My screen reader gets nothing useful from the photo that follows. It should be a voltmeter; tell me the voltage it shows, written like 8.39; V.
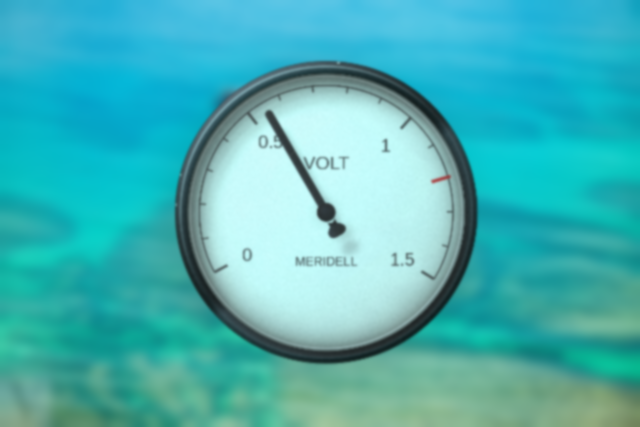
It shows 0.55; V
